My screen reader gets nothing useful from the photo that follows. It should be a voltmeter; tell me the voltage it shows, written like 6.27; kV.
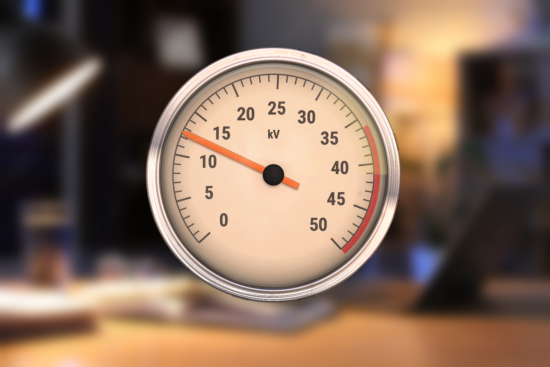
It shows 12.5; kV
